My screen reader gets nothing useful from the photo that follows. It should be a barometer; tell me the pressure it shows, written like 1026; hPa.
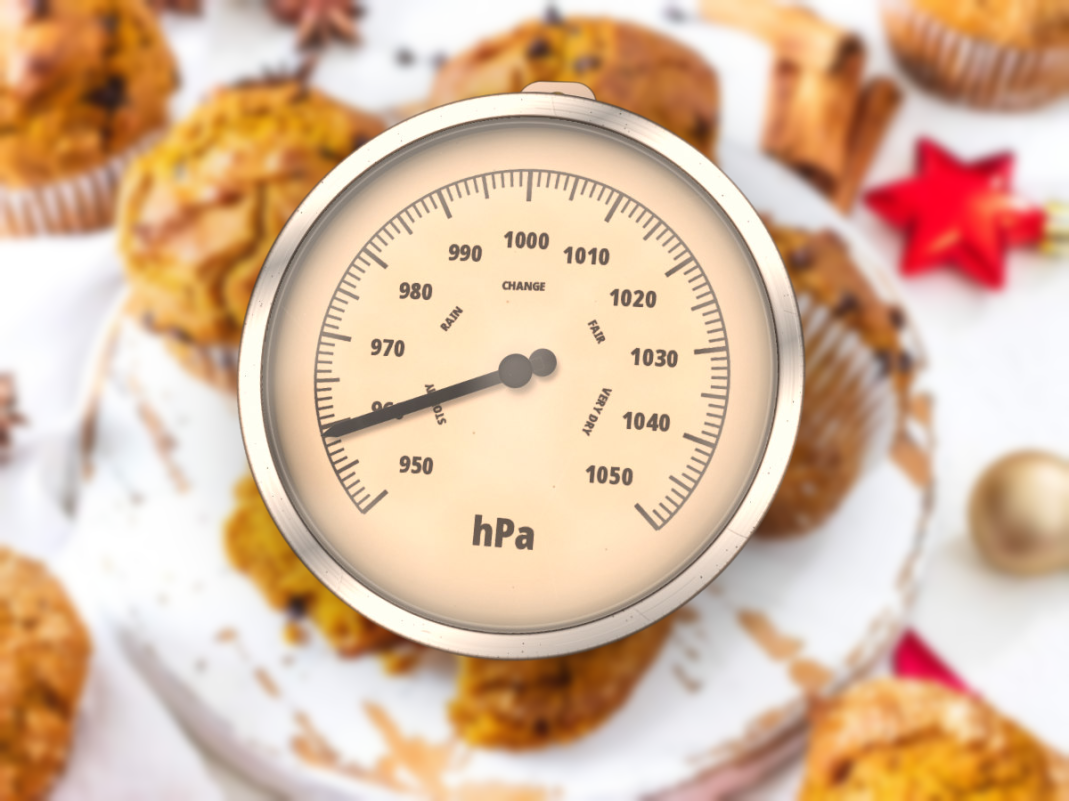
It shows 959; hPa
